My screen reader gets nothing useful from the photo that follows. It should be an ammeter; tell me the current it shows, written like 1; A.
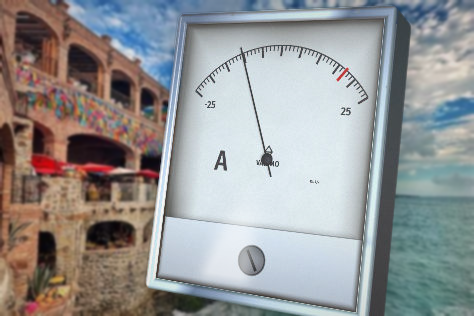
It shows -10; A
